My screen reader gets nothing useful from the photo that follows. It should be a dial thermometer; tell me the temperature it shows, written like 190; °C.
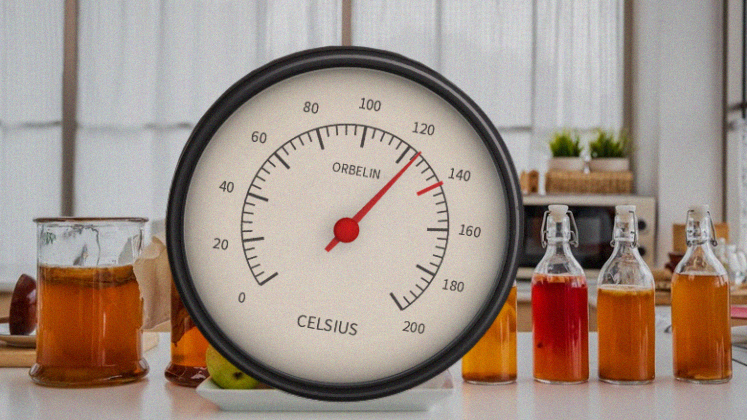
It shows 124; °C
